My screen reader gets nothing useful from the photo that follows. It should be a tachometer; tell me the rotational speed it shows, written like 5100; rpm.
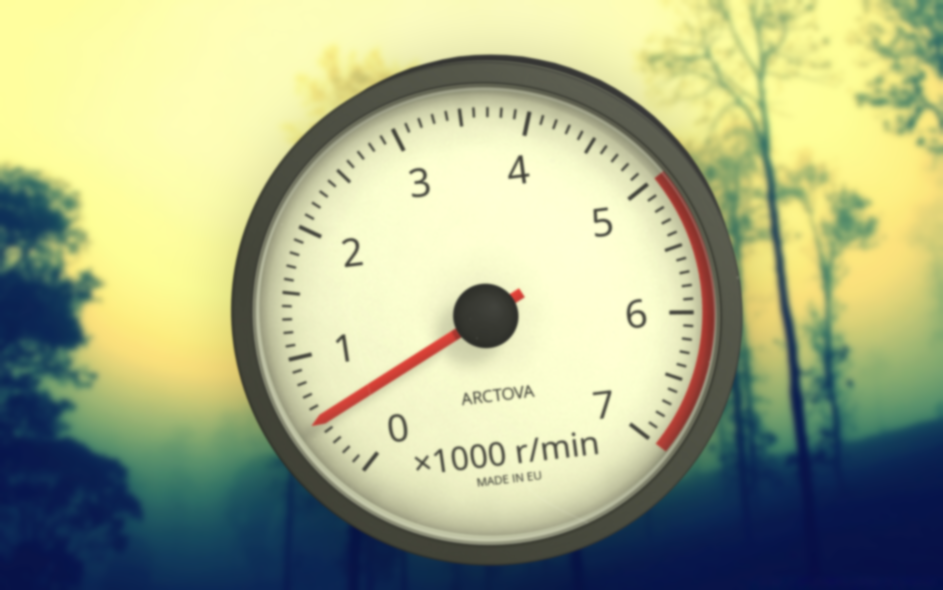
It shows 500; rpm
